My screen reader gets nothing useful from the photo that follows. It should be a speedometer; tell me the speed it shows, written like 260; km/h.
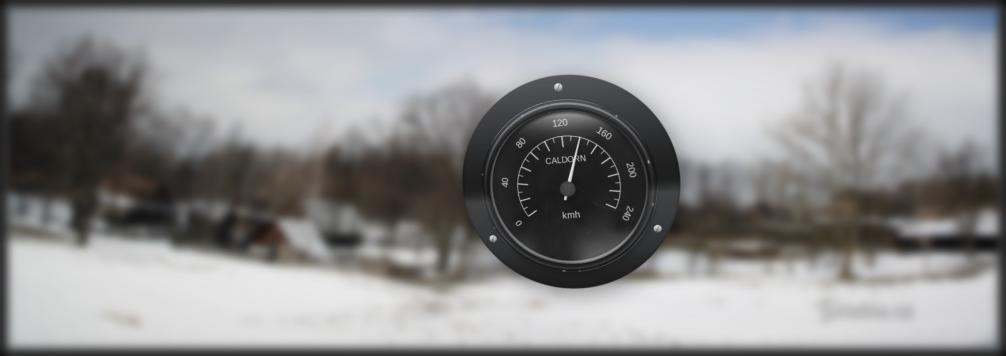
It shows 140; km/h
